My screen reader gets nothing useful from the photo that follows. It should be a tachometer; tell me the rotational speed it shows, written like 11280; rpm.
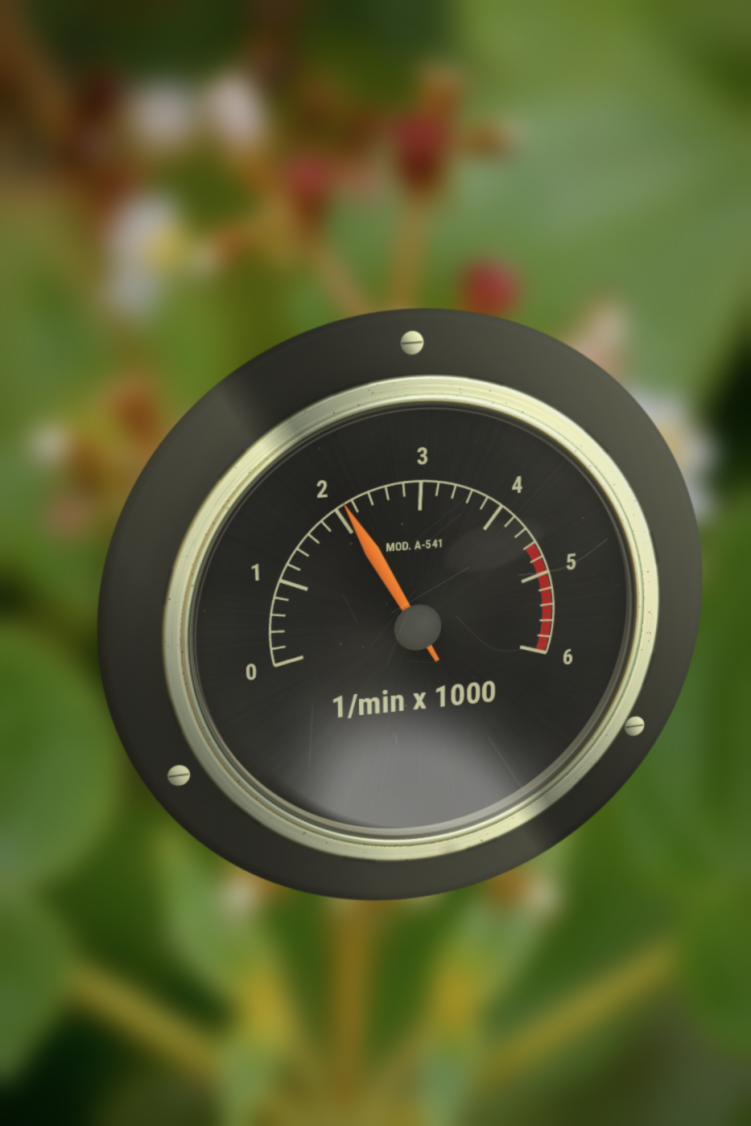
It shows 2100; rpm
